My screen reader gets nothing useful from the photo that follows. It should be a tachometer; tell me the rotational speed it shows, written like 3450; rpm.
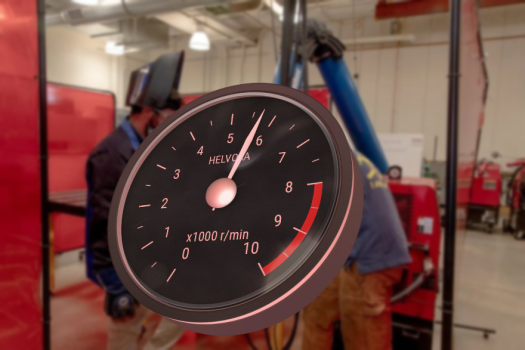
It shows 5750; rpm
